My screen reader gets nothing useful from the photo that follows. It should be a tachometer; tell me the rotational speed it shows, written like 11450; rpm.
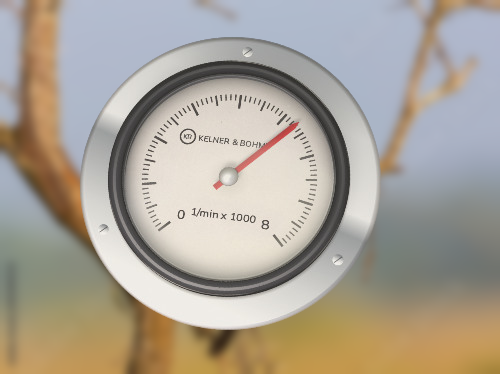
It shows 5300; rpm
